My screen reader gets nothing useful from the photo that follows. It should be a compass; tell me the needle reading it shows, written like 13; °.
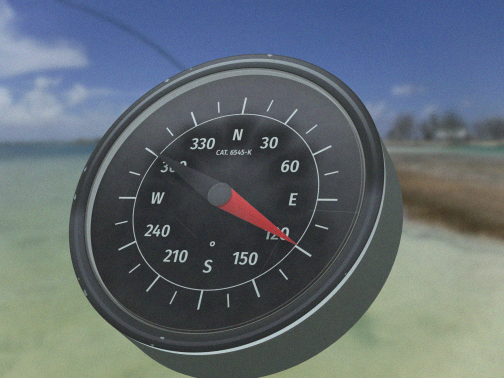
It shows 120; °
